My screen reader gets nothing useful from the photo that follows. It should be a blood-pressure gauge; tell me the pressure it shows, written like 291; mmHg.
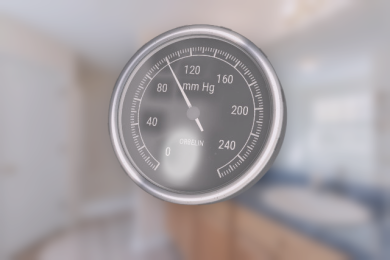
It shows 100; mmHg
